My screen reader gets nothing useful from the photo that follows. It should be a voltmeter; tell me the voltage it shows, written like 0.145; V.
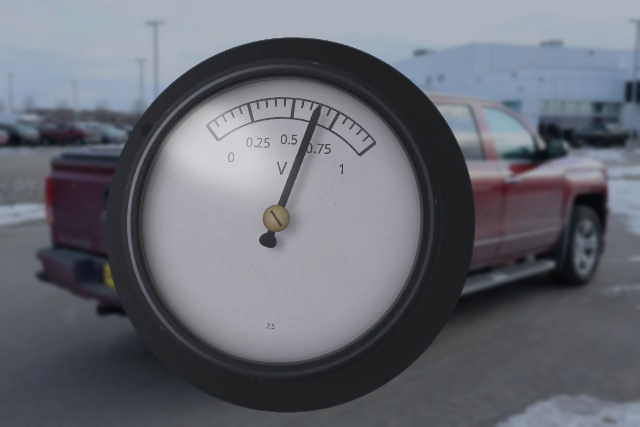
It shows 0.65; V
